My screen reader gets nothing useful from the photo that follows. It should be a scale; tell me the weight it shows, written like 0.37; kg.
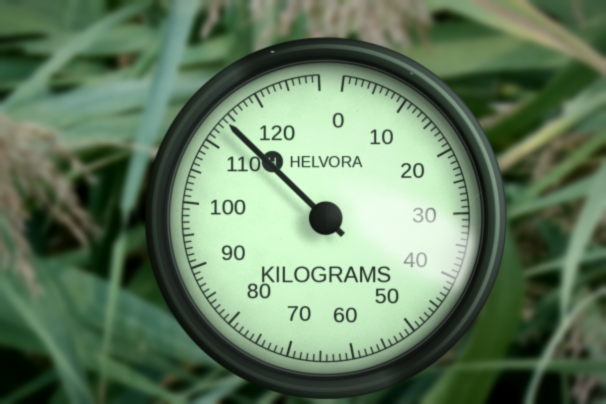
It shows 114; kg
